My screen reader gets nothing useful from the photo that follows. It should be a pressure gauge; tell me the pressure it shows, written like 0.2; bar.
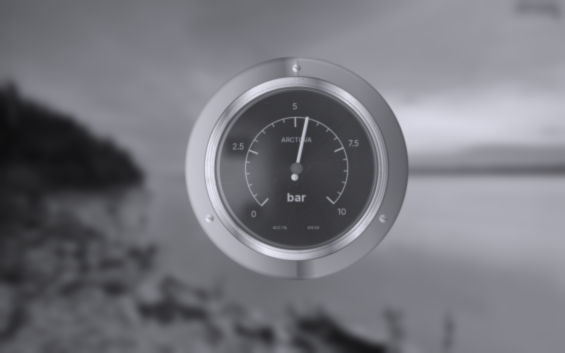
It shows 5.5; bar
